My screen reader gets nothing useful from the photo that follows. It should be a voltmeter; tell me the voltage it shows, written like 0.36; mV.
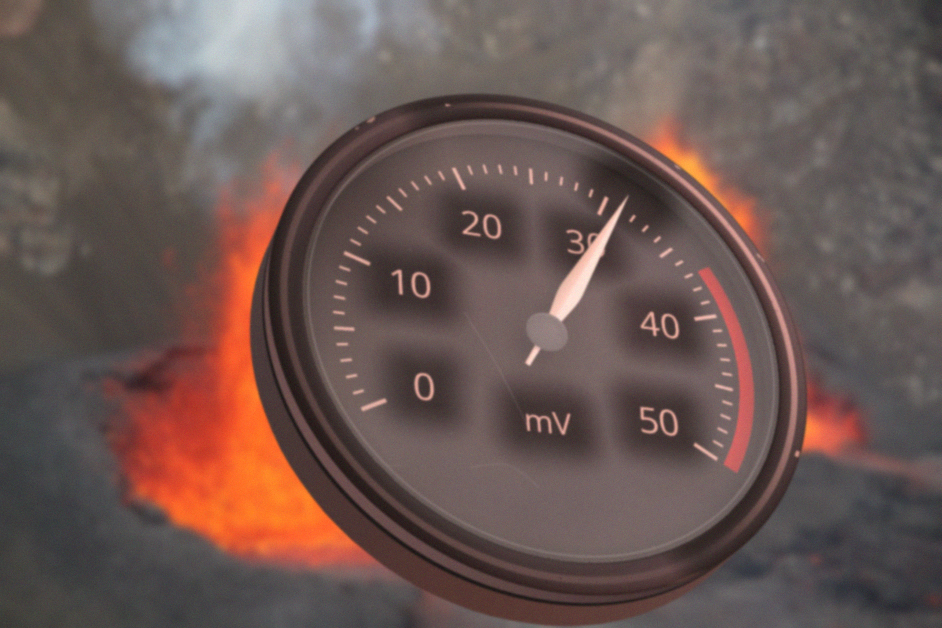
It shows 31; mV
